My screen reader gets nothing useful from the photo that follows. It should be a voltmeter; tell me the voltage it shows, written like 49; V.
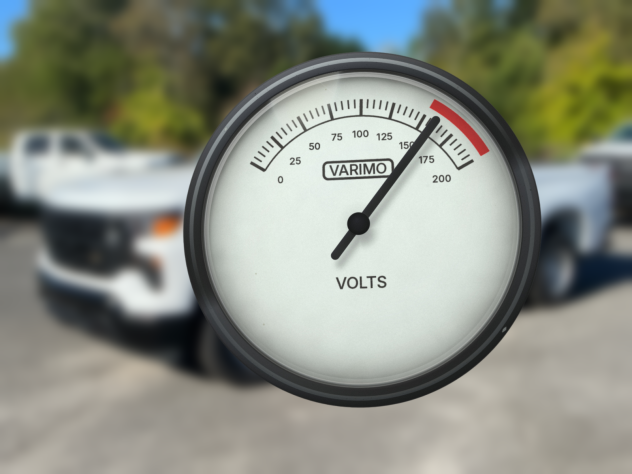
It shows 160; V
